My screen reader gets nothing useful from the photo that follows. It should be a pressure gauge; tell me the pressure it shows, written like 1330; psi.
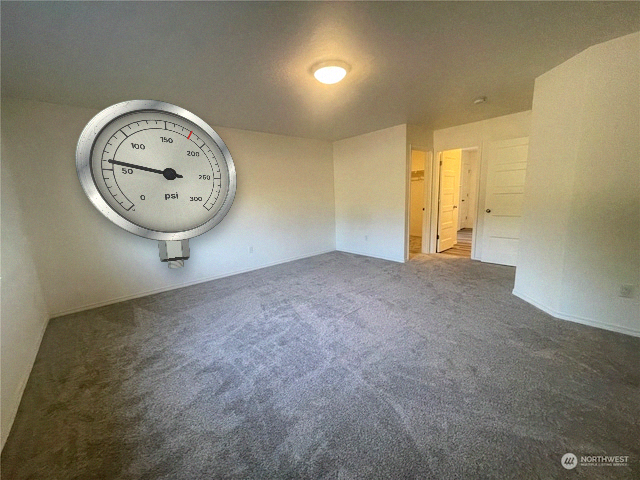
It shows 60; psi
